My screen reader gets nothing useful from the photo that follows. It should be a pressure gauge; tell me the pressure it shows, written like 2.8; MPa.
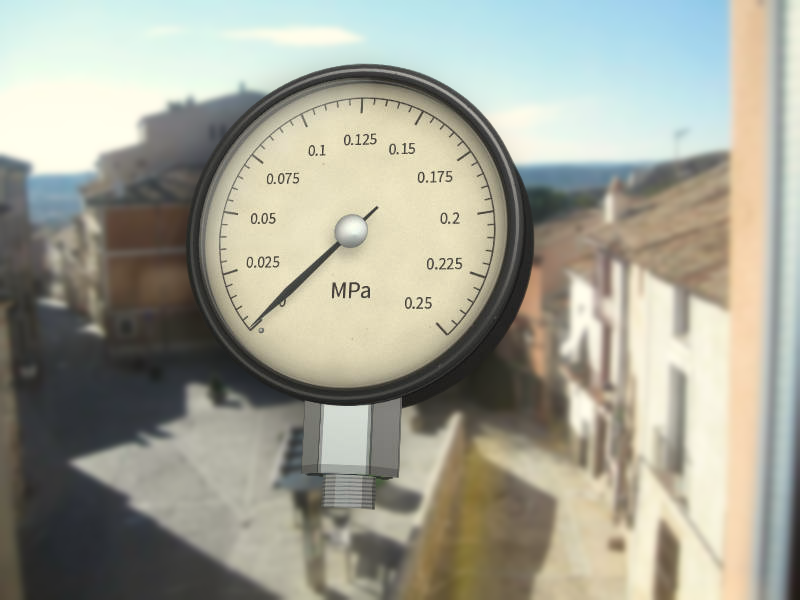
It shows 0; MPa
